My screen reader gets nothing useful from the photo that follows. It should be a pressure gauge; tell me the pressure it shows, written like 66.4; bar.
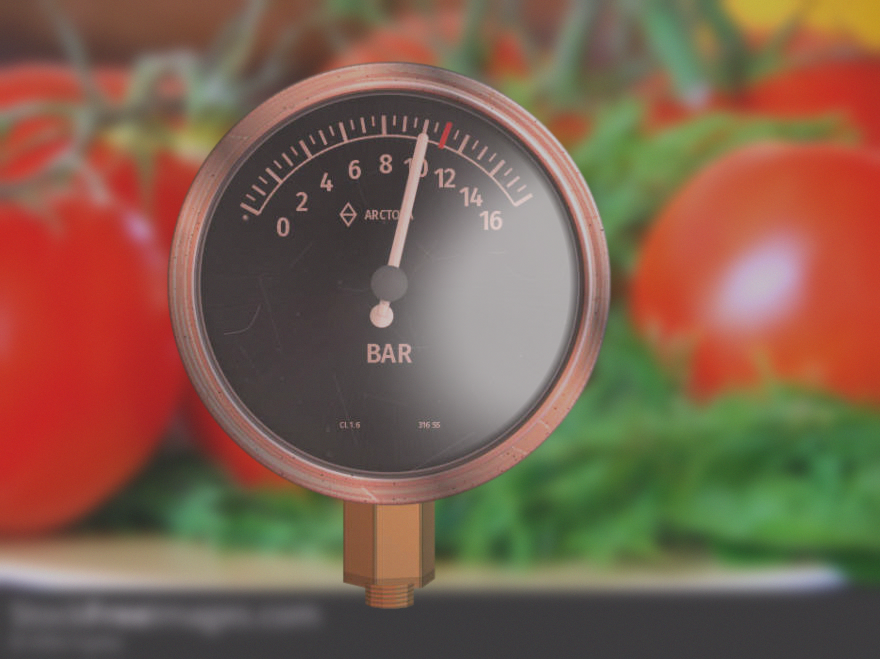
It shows 10; bar
